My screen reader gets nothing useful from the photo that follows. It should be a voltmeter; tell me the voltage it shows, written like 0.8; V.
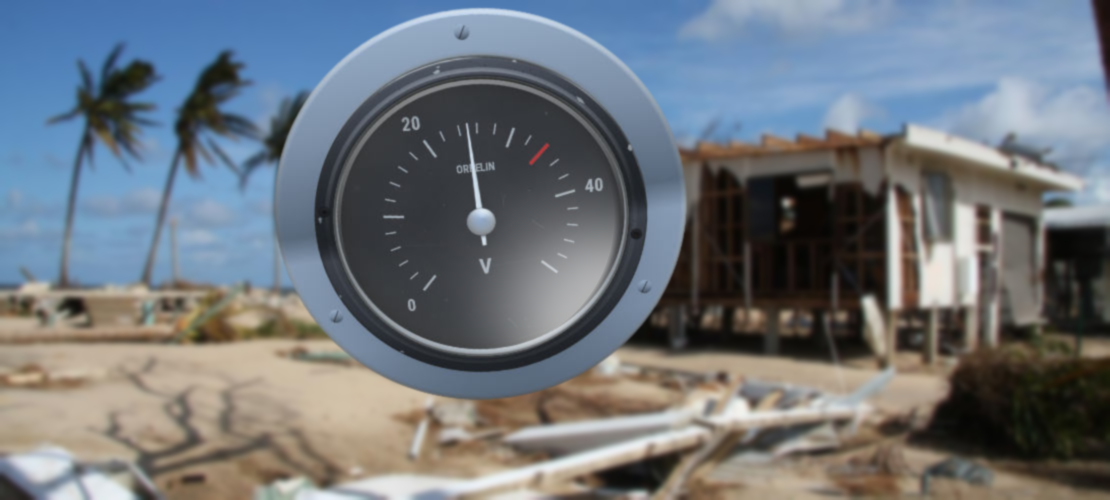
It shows 25; V
